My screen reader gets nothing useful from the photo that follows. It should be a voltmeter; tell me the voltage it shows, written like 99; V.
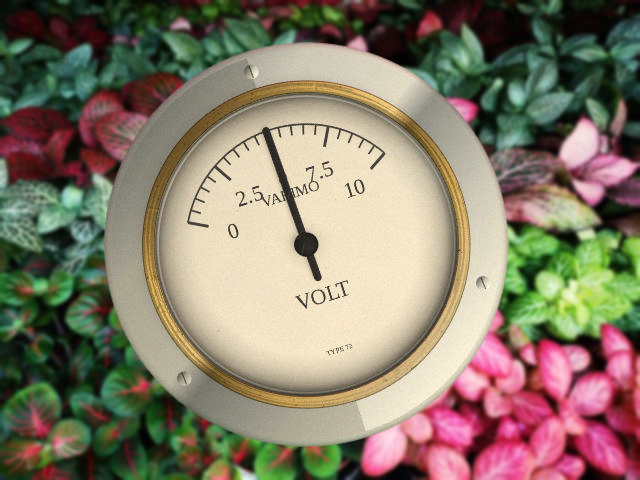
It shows 5; V
